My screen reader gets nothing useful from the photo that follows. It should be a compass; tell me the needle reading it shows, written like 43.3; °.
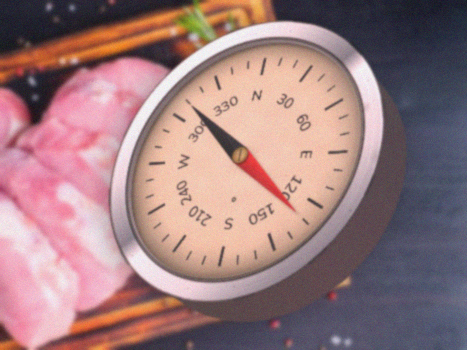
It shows 130; °
